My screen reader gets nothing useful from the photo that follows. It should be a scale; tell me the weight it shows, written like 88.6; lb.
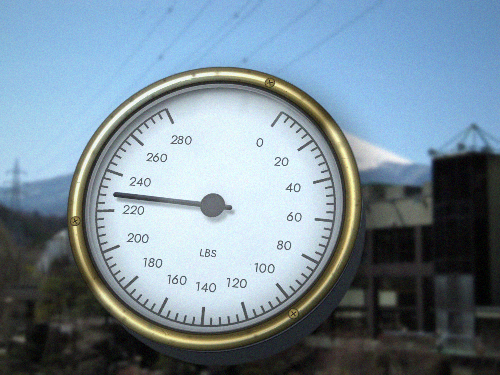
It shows 228; lb
